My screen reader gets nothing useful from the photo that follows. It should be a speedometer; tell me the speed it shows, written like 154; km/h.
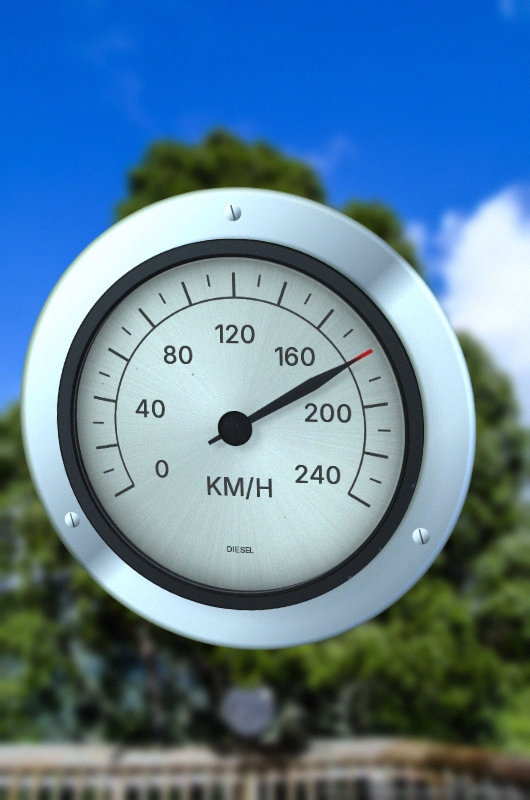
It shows 180; km/h
